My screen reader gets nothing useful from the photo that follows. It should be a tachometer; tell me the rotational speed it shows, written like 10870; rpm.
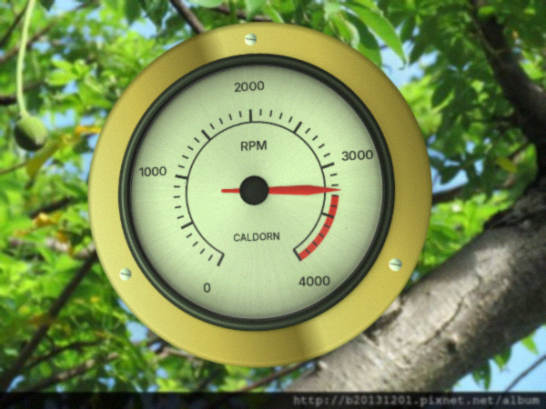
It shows 3250; rpm
